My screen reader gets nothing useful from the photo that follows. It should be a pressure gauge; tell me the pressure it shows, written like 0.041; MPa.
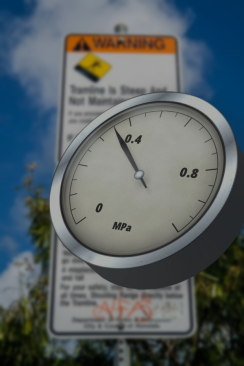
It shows 0.35; MPa
